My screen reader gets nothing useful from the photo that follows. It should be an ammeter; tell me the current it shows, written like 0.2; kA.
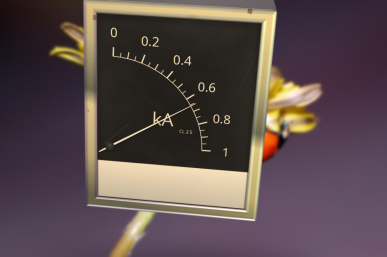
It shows 0.65; kA
